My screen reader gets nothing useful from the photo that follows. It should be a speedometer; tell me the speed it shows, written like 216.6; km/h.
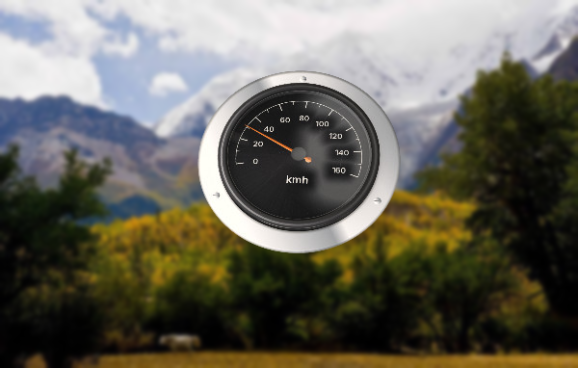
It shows 30; km/h
